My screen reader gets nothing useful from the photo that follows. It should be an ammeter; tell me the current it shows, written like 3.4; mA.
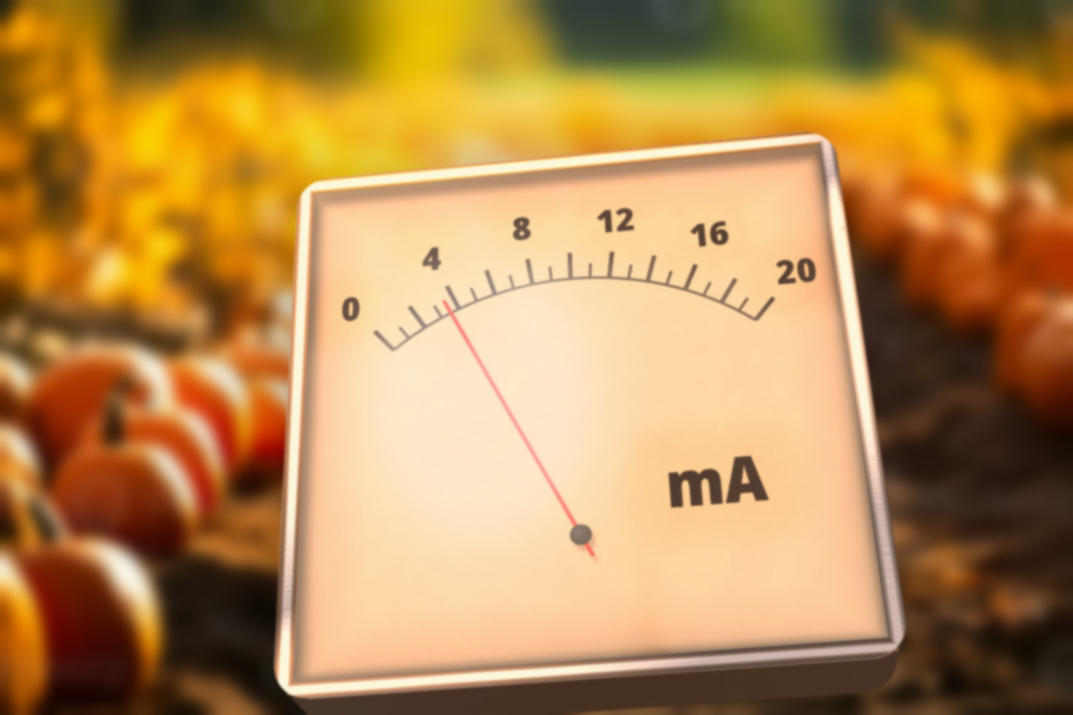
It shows 3.5; mA
